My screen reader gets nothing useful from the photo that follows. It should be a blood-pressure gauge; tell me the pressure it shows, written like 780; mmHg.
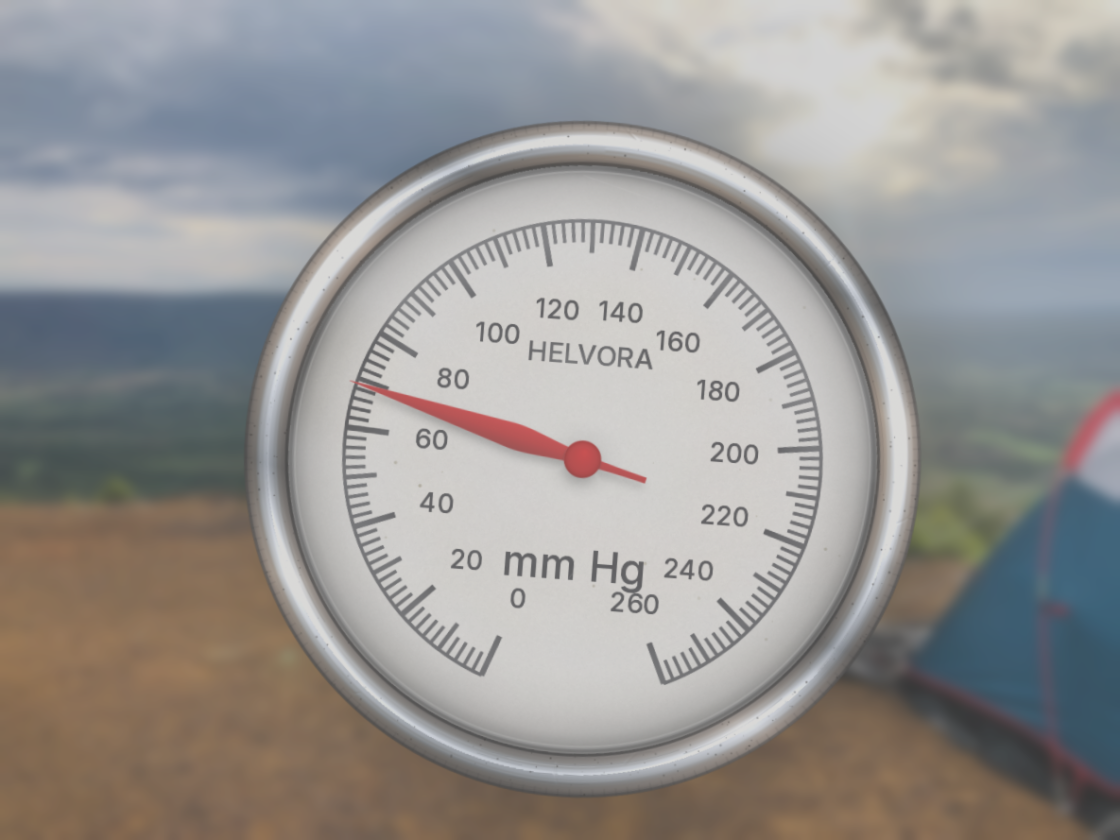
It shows 69; mmHg
